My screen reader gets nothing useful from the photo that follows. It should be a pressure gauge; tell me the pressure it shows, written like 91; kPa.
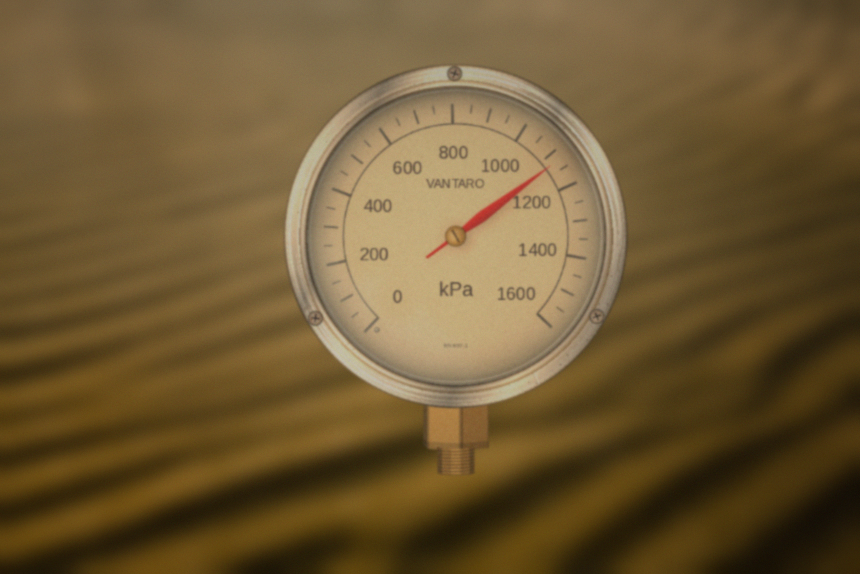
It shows 1125; kPa
